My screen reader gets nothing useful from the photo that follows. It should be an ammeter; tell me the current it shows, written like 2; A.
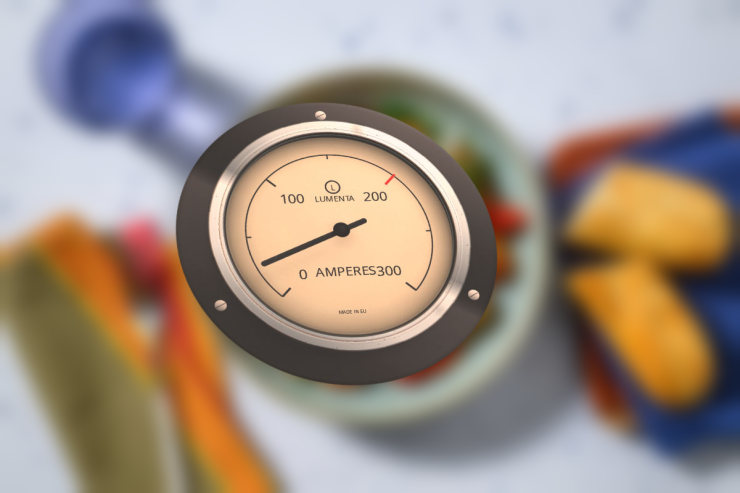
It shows 25; A
